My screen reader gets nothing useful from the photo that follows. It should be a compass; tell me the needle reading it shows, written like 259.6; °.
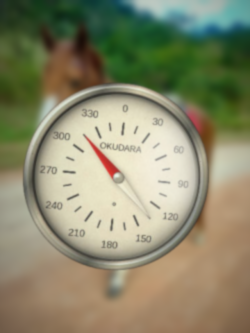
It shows 315; °
